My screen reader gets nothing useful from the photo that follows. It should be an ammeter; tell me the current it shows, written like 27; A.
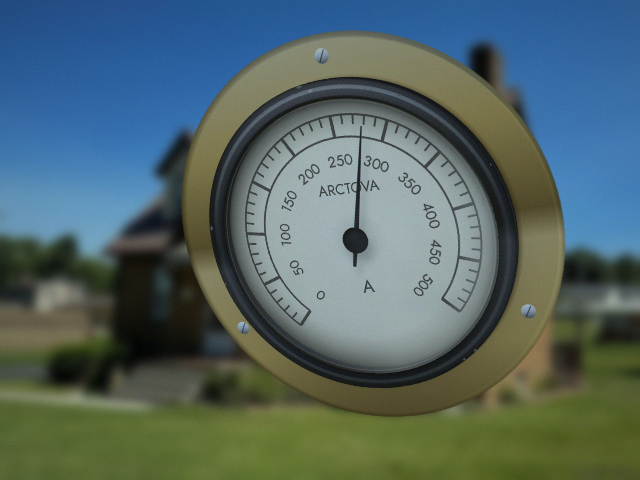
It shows 280; A
